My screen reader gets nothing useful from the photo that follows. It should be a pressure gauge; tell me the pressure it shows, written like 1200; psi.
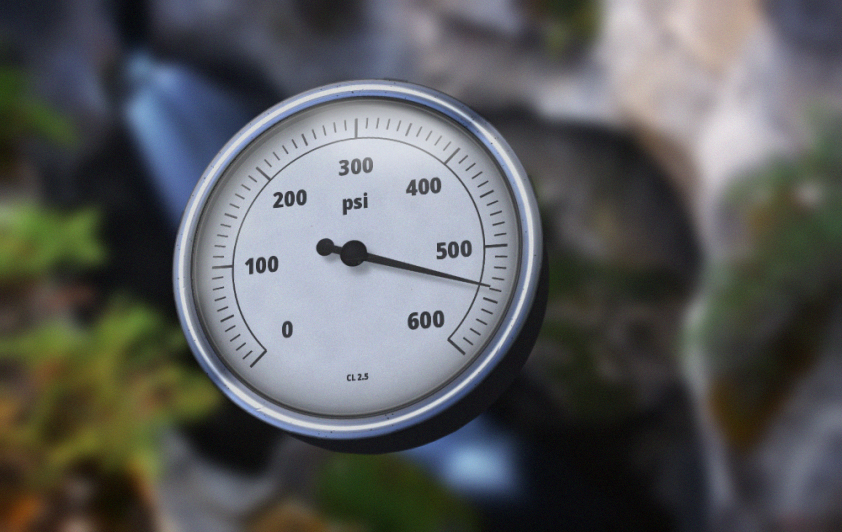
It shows 540; psi
